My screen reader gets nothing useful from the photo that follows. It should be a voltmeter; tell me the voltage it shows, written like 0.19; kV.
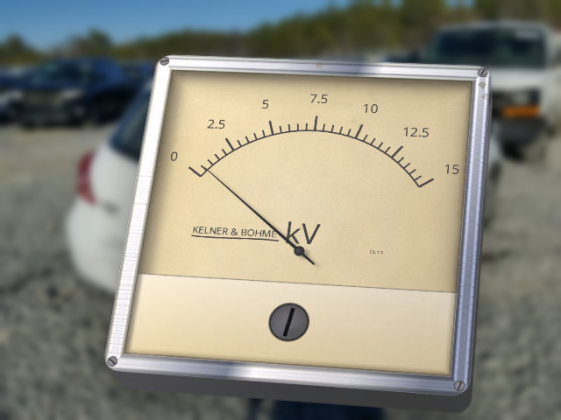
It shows 0.5; kV
